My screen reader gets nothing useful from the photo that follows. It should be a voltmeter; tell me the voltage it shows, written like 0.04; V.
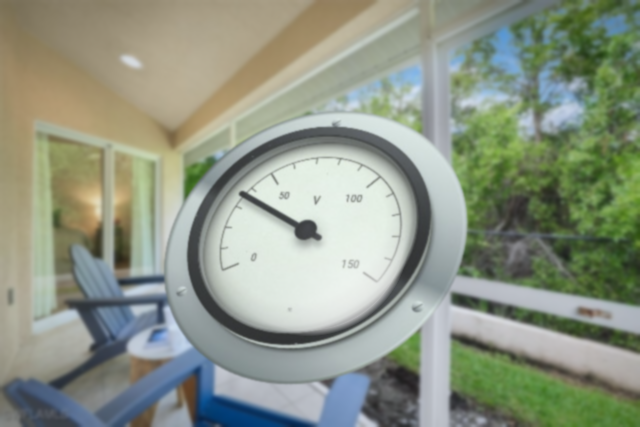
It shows 35; V
